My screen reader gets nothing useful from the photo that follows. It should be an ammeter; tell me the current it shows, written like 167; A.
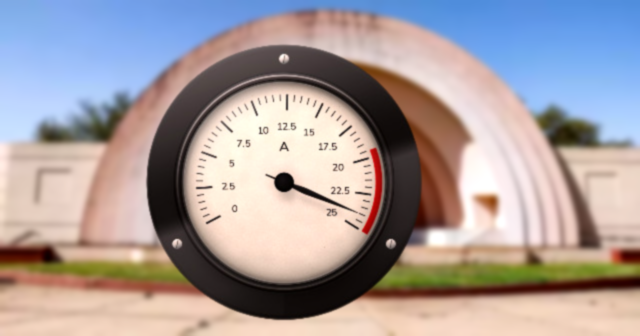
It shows 24; A
